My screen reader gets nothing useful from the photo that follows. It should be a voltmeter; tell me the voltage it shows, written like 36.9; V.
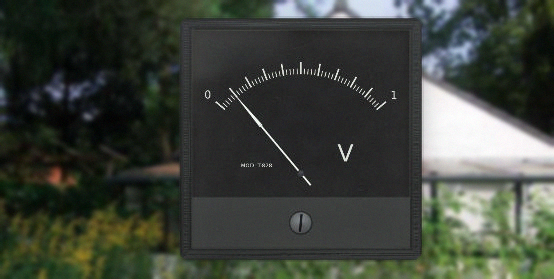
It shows 0.1; V
